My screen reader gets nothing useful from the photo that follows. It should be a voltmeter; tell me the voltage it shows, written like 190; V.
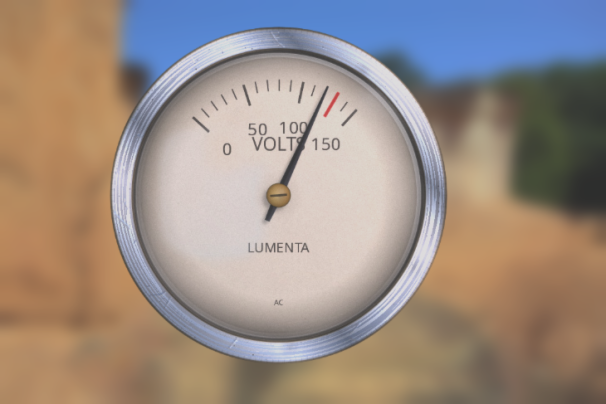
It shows 120; V
